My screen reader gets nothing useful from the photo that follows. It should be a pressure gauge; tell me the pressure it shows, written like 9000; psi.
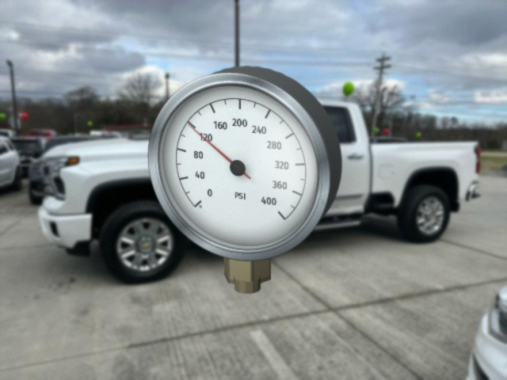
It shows 120; psi
